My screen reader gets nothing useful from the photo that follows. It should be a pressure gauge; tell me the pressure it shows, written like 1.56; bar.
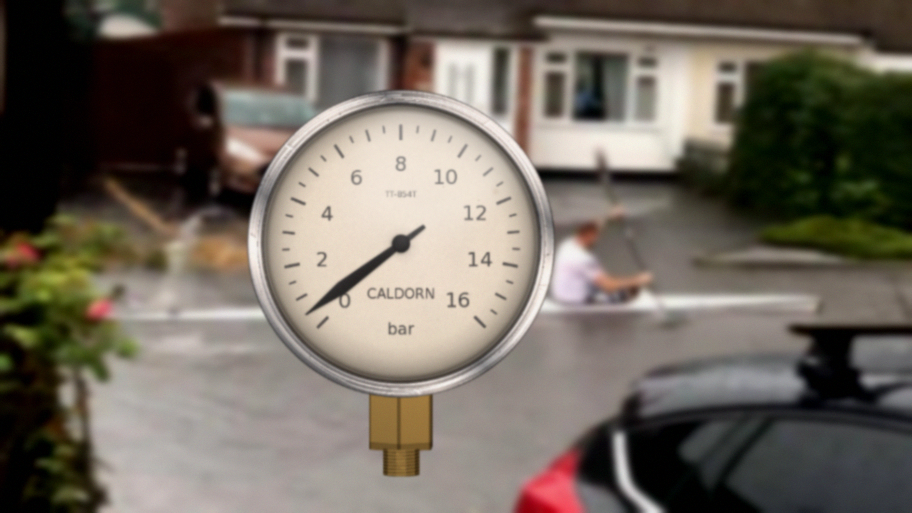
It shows 0.5; bar
